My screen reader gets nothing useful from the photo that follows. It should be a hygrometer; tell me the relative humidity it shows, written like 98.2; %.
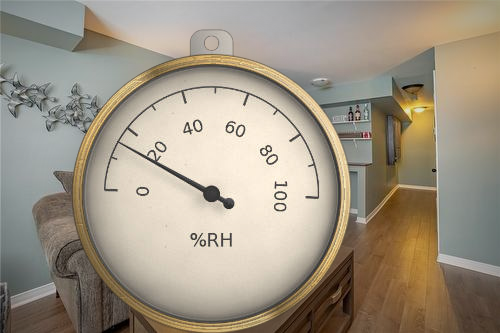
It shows 15; %
